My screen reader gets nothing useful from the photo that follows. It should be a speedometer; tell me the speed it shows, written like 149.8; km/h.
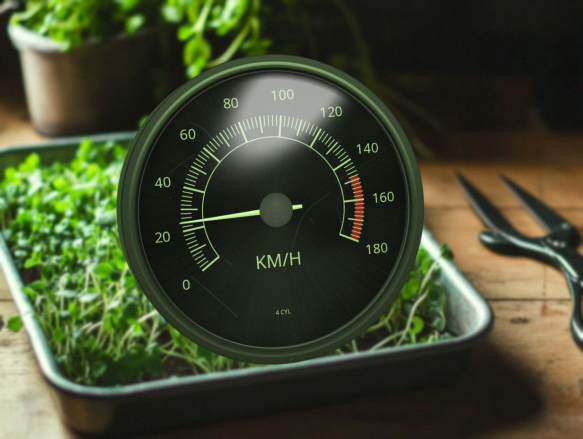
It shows 24; km/h
